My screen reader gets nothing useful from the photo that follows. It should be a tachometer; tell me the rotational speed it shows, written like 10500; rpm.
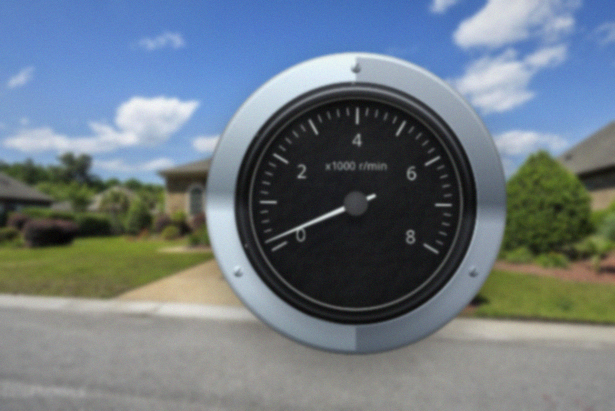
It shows 200; rpm
